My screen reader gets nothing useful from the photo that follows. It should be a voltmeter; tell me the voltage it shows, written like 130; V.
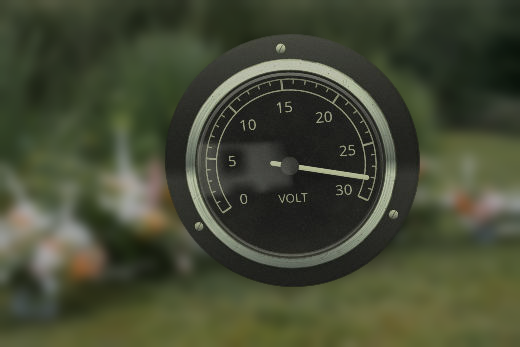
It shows 28; V
